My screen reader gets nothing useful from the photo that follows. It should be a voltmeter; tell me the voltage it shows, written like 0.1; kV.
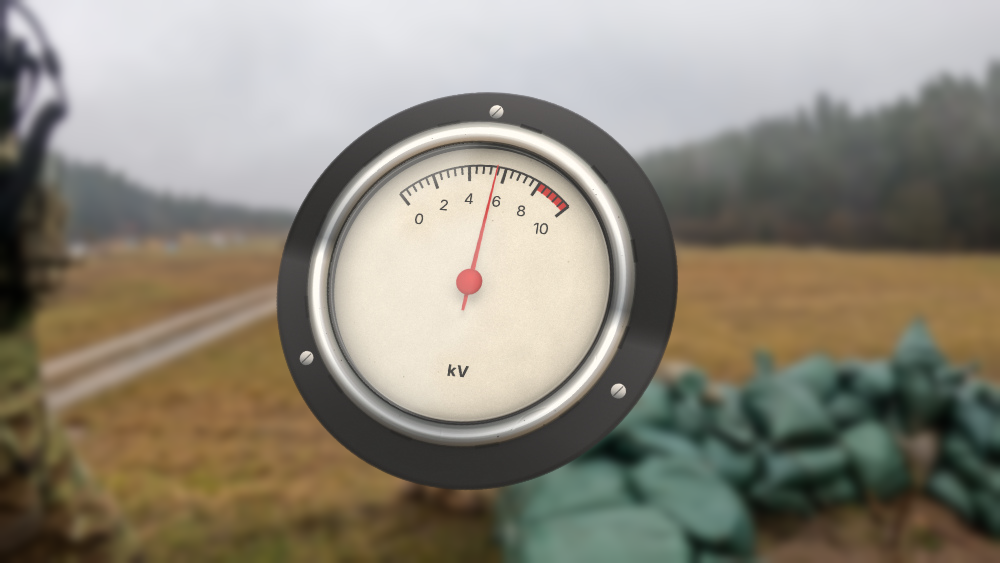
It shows 5.6; kV
